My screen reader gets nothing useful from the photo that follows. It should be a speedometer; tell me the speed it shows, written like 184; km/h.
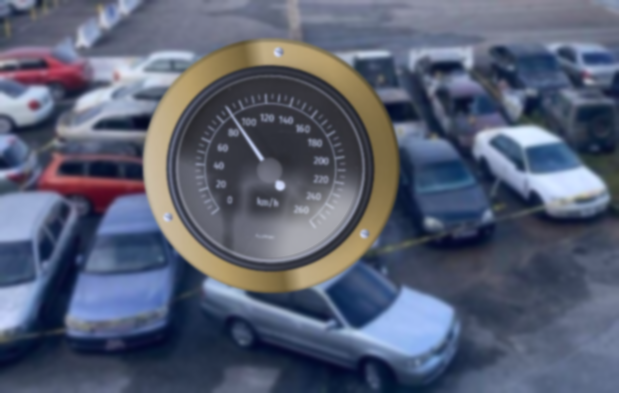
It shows 90; km/h
